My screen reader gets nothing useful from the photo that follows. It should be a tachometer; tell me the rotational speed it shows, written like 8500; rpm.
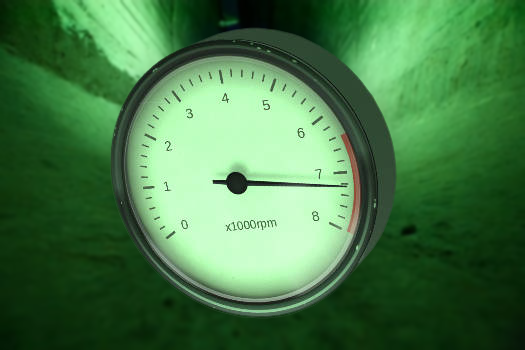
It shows 7200; rpm
